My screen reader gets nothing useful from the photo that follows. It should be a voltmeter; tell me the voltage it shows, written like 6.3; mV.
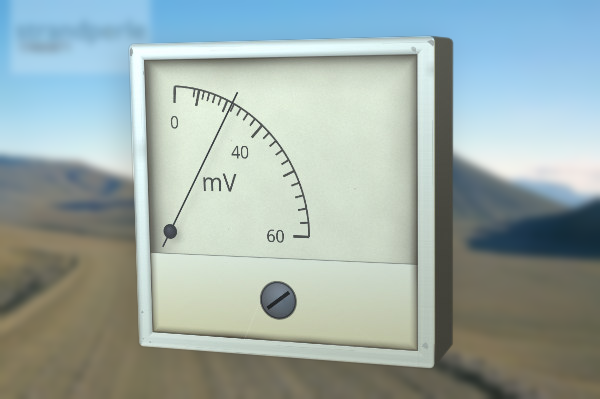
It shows 32; mV
